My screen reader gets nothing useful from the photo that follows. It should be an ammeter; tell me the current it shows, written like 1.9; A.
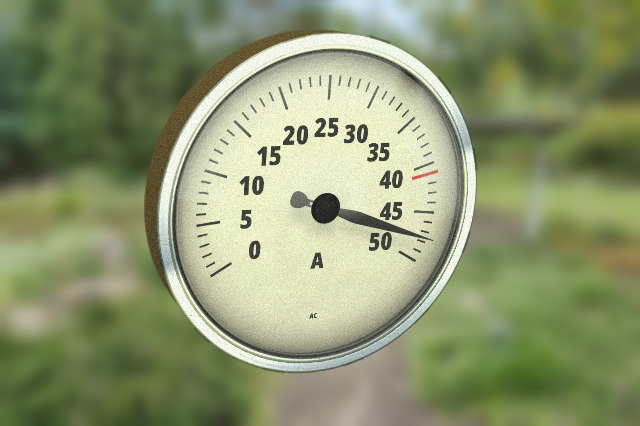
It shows 47.5; A
